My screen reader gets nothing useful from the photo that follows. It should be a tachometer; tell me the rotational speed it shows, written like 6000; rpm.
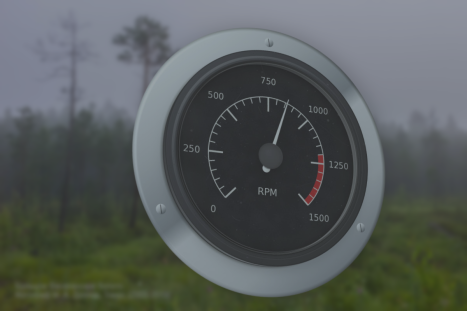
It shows 850; rpm
